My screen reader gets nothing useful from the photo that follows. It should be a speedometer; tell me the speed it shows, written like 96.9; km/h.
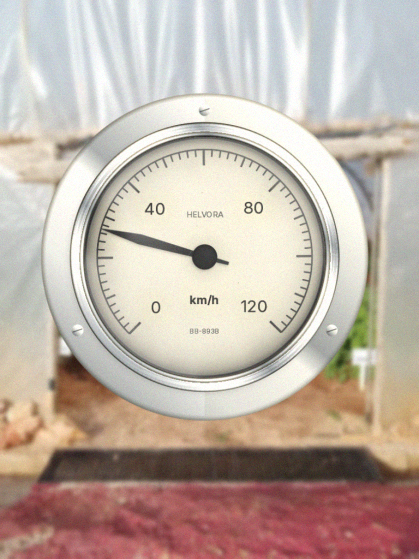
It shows 27; km/h
